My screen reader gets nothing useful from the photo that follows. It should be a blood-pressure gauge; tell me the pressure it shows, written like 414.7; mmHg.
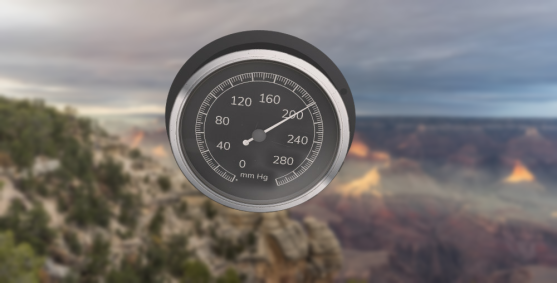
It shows 200; mmHg
